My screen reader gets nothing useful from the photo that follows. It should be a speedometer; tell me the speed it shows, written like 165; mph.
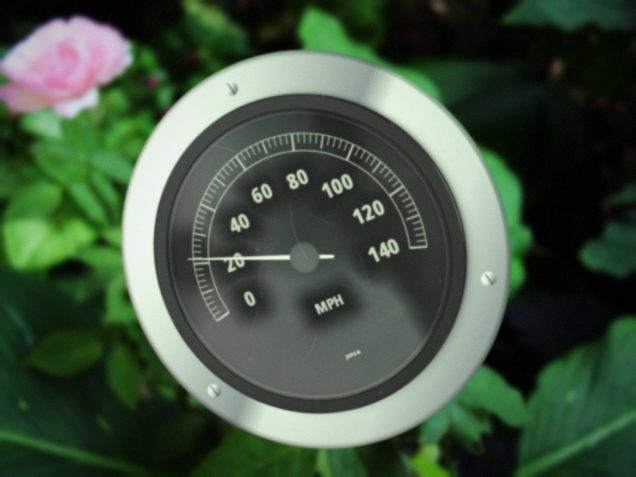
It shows 22; mph
